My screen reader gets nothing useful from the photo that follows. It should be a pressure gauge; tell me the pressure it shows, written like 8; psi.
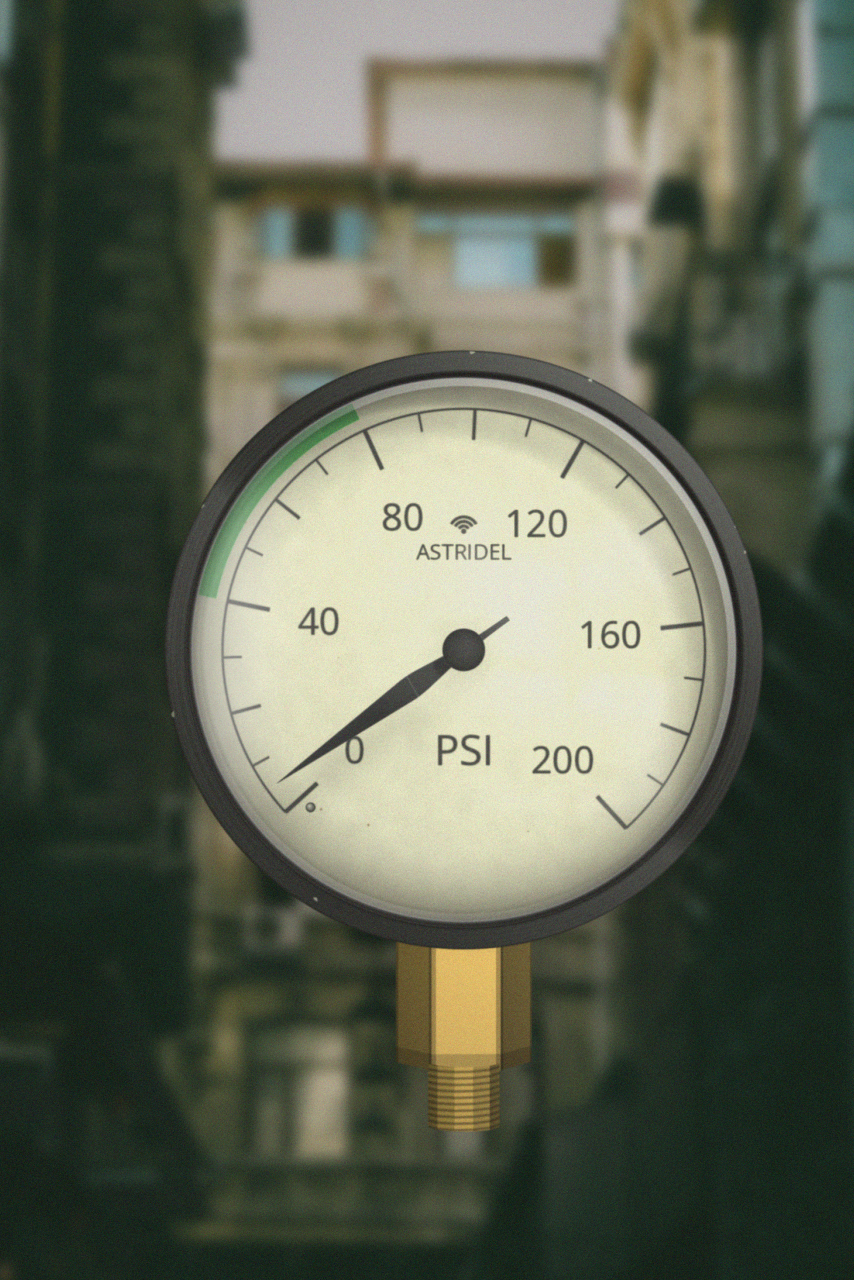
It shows 5; psi
